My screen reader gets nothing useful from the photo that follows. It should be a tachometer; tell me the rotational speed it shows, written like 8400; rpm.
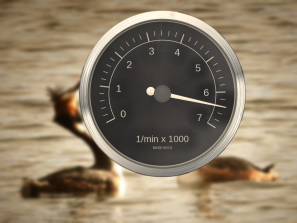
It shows 6400; rpm
